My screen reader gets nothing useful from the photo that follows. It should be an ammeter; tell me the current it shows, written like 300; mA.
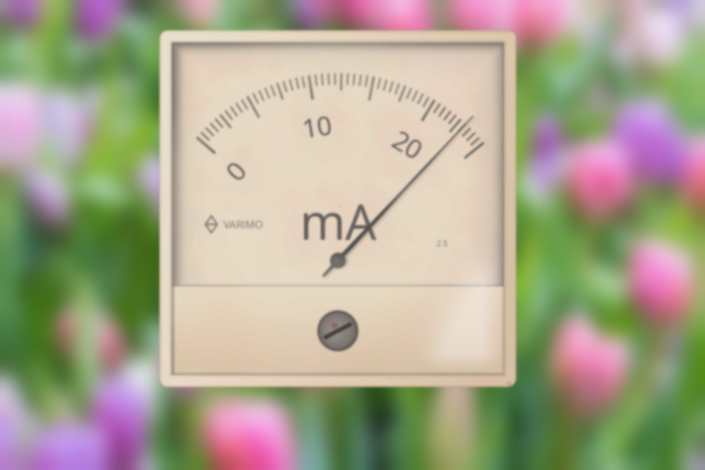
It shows 23; mA
